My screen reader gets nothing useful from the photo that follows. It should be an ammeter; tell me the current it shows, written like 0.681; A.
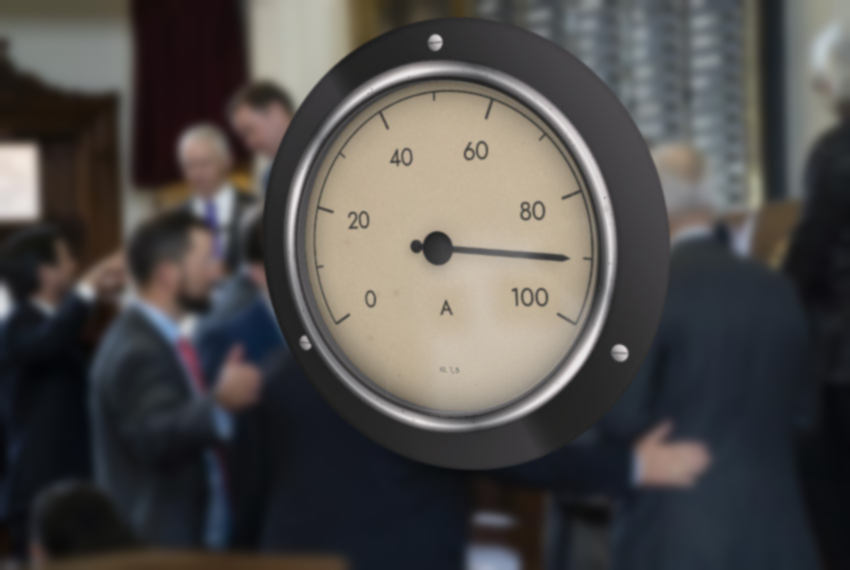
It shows 90; A
